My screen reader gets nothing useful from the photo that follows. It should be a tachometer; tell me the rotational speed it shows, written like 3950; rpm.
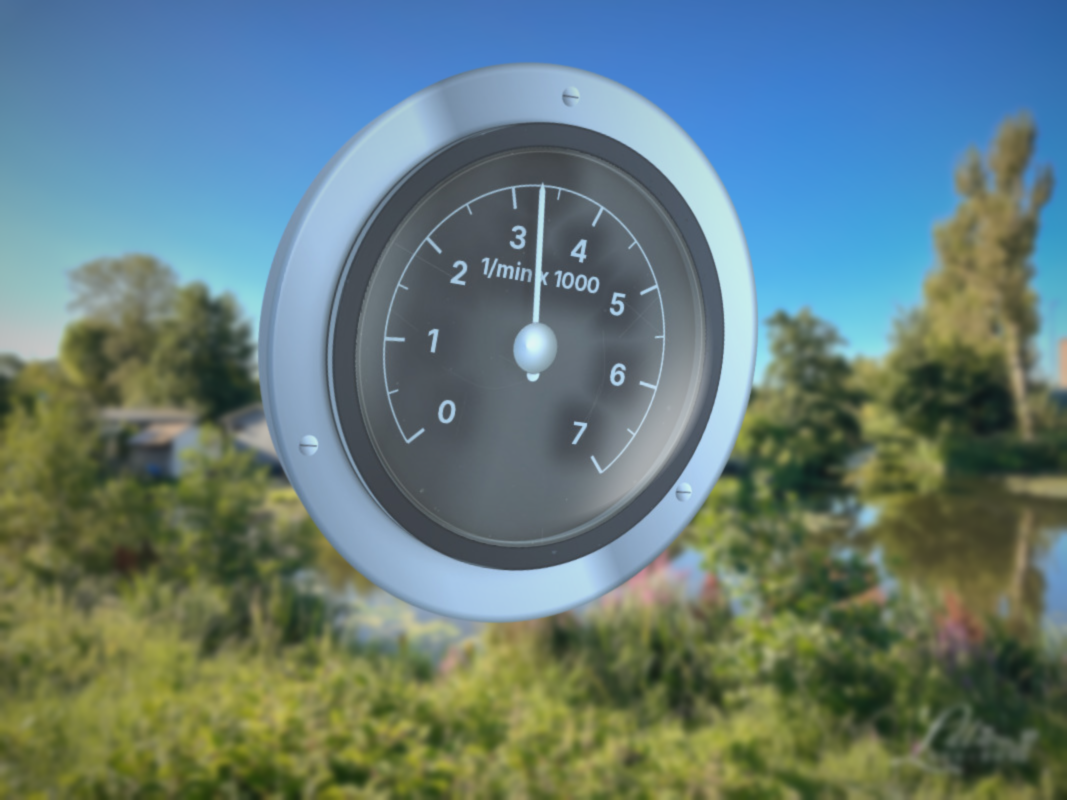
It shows 3250; rpm
